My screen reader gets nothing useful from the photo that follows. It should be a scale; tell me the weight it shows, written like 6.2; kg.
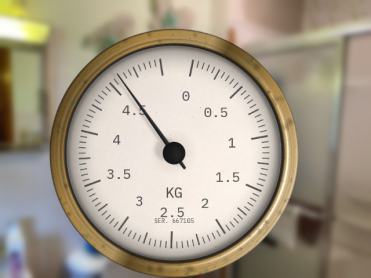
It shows 4.6; kg
